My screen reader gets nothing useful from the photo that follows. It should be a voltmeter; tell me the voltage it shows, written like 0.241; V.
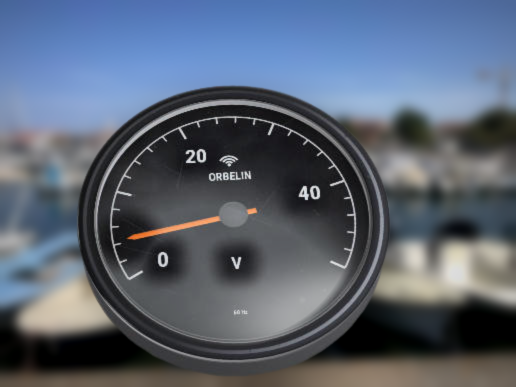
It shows 4; V
